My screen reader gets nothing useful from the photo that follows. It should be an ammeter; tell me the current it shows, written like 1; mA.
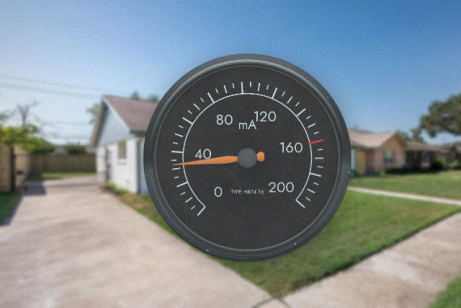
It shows 32.5; mA
